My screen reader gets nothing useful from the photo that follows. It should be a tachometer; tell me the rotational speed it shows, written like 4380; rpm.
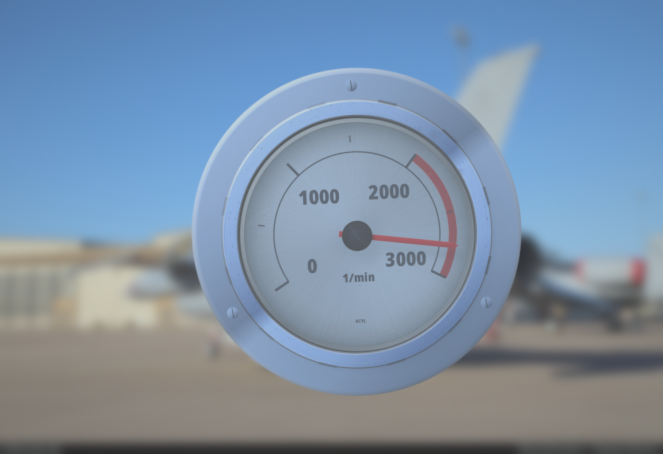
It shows 2750; rpm
